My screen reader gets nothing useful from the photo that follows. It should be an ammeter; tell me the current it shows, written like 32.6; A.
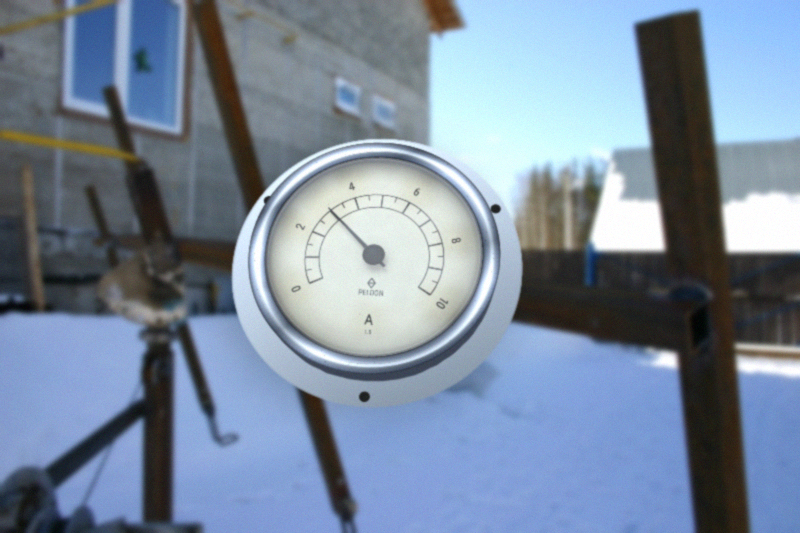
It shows 3; A
